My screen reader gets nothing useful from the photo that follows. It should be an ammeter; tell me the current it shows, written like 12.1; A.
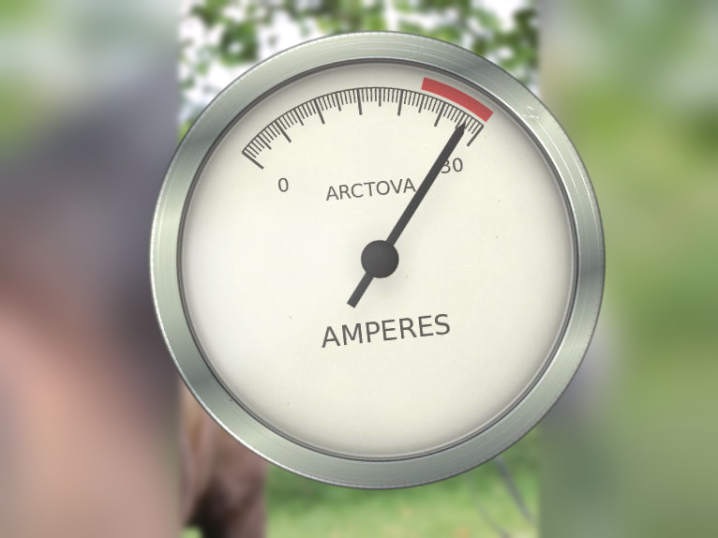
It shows 28; A
